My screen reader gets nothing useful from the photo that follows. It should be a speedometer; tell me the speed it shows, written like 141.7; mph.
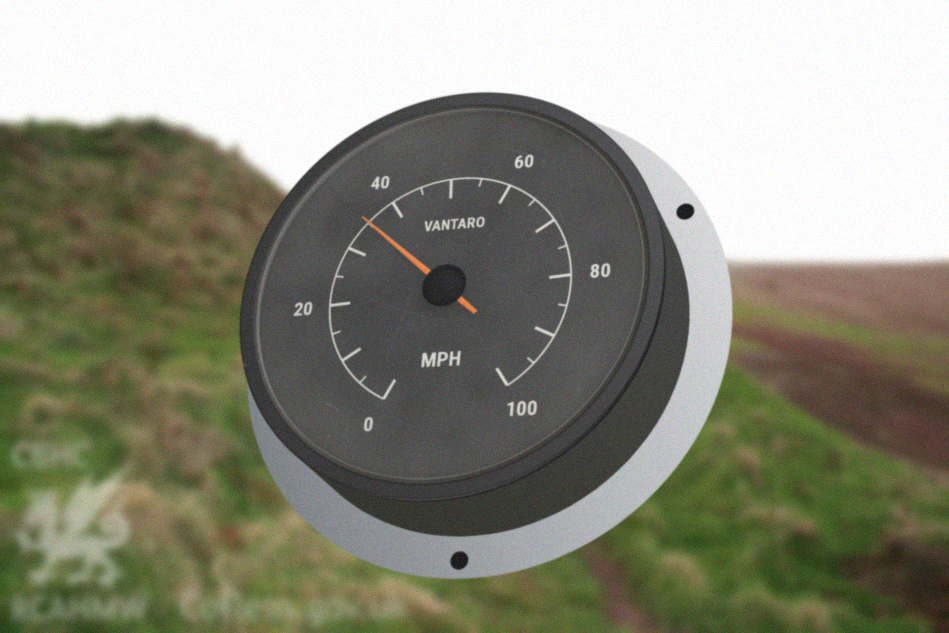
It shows 35; mph
